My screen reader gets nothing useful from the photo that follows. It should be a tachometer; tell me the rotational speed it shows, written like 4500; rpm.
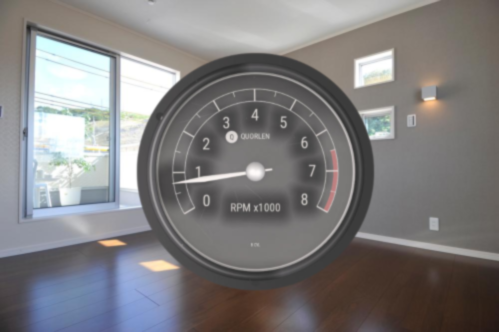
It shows 750; rpm
